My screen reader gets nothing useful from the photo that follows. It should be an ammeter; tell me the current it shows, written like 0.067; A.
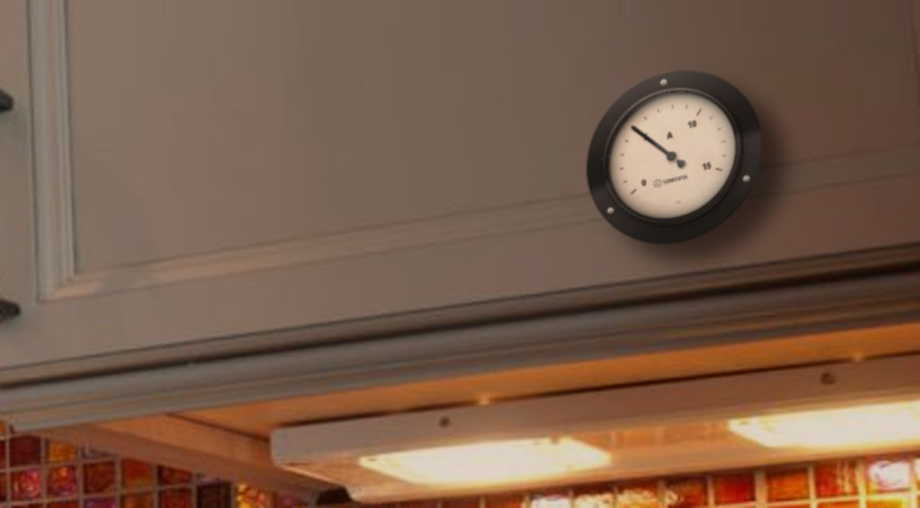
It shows 5; A
